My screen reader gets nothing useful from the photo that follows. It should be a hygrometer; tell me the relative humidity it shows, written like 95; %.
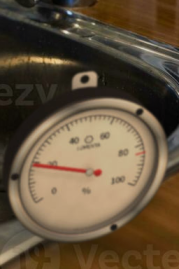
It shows 20; %
